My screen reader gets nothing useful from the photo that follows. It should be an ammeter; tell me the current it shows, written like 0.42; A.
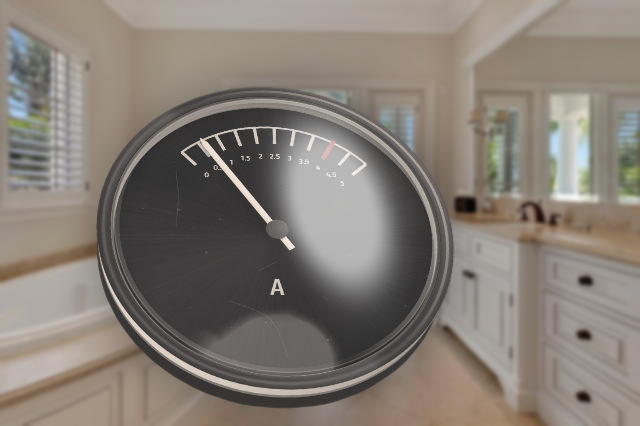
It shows 0.5; A
